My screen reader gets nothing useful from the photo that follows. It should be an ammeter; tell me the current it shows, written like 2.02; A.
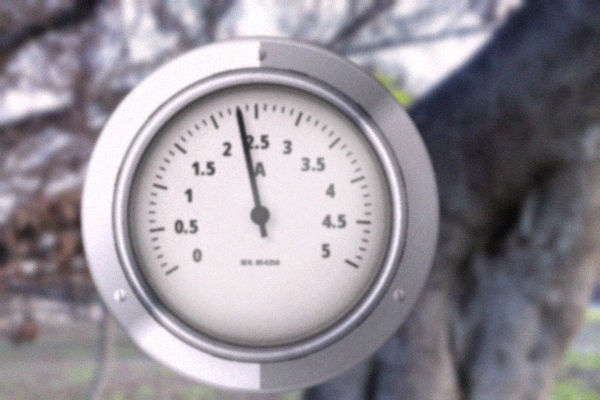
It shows 2.3; A
